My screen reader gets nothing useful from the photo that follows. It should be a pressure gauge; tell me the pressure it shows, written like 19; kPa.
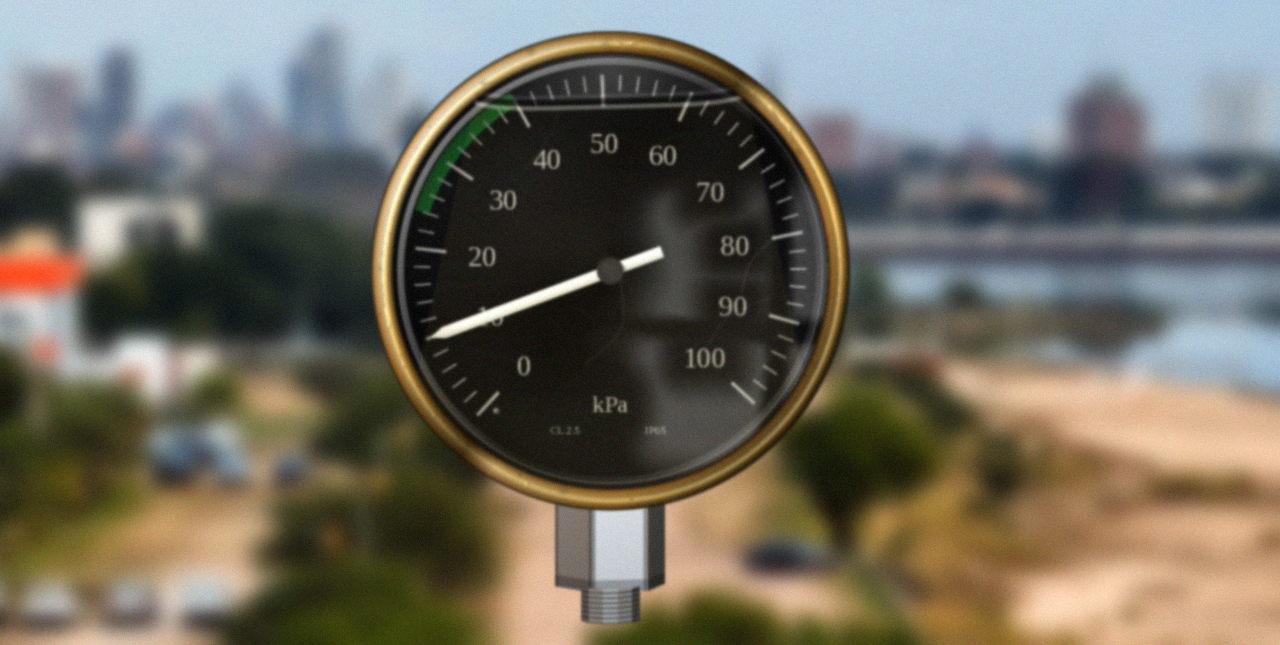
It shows 10; kPa
